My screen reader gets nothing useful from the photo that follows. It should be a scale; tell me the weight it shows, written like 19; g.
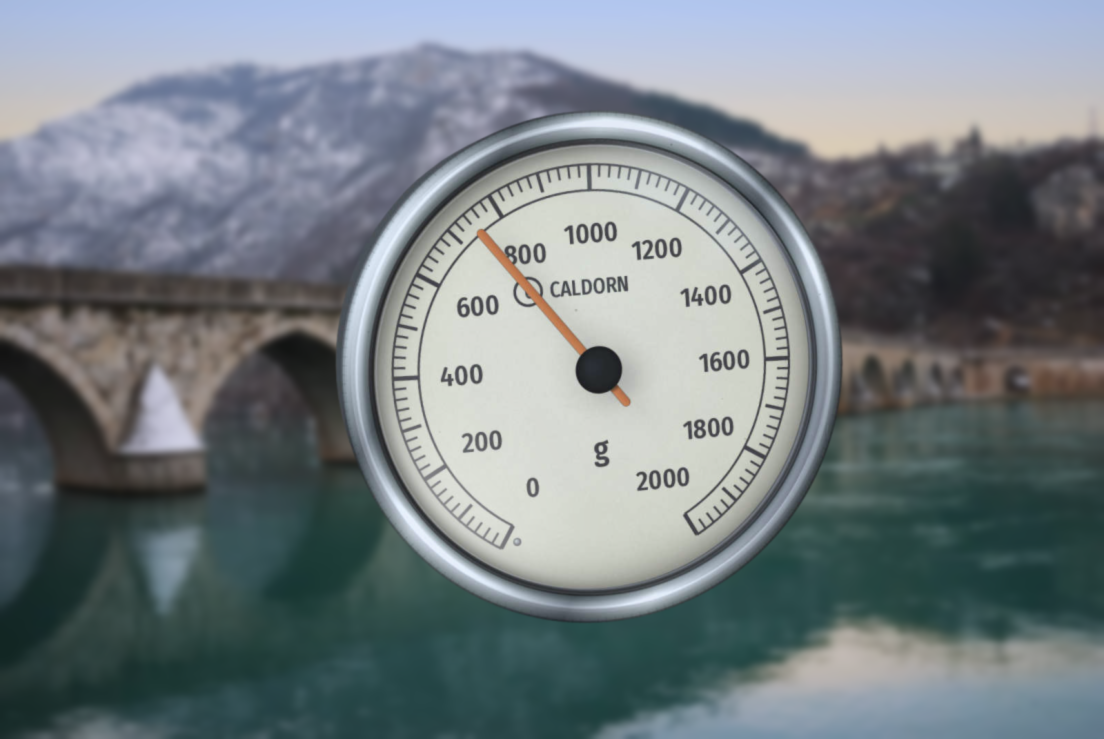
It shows 740; g
